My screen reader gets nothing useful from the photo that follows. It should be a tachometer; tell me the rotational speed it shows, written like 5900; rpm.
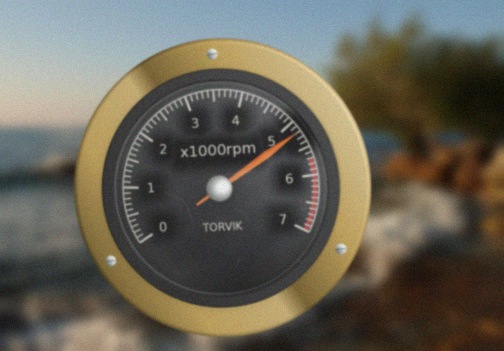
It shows 5200; rpm
